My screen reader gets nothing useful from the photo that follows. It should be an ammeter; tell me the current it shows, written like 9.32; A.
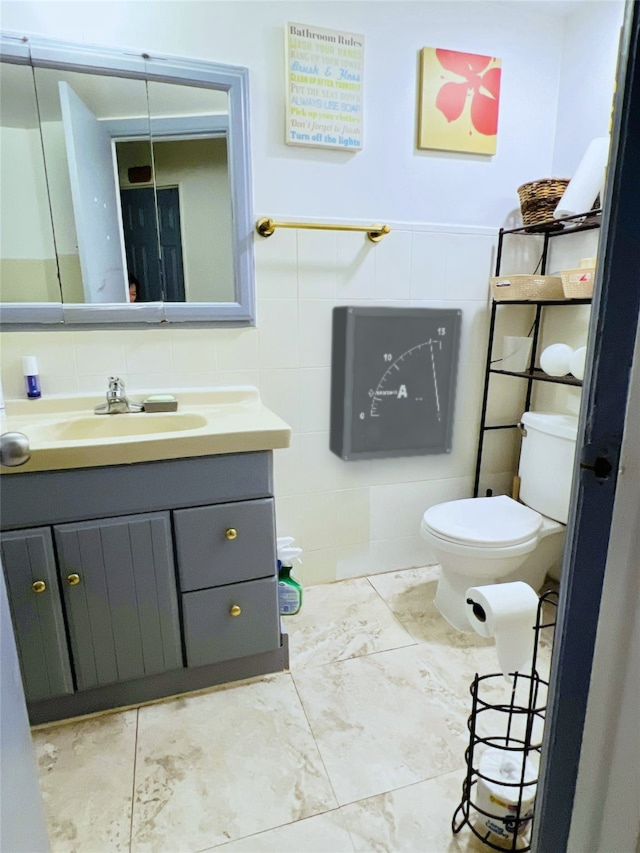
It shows 14; A
